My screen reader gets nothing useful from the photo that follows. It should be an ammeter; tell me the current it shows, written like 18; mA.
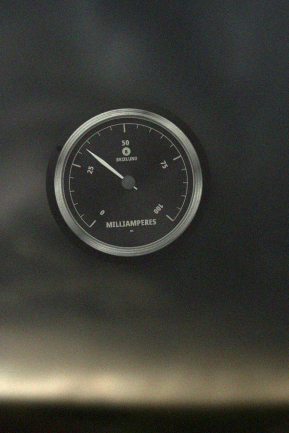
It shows 32.5; mA
